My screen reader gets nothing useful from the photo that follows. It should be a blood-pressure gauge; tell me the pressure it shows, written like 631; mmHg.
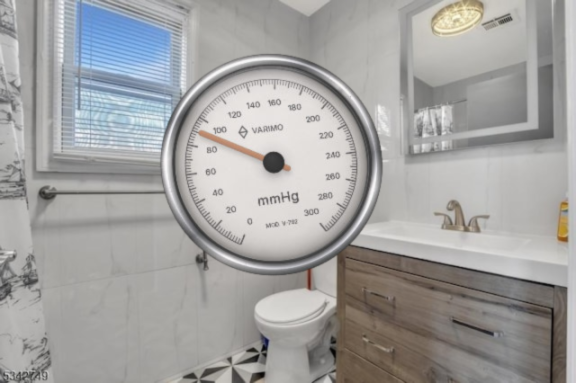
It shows 90; mmHg
